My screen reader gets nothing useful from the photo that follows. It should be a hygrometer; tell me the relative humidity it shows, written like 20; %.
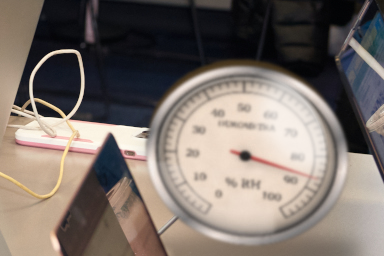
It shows 86; %
